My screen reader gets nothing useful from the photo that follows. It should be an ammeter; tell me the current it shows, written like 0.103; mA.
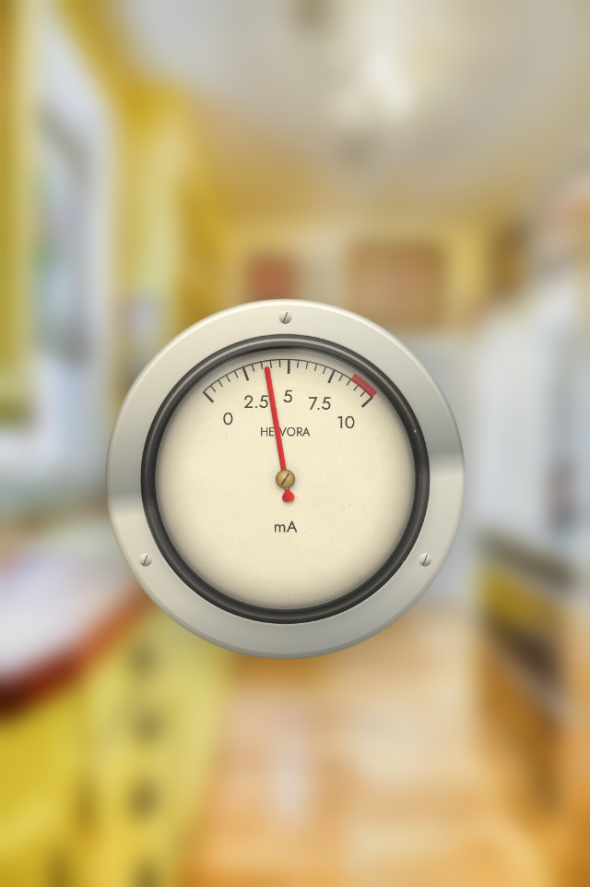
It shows 3.75; mA
